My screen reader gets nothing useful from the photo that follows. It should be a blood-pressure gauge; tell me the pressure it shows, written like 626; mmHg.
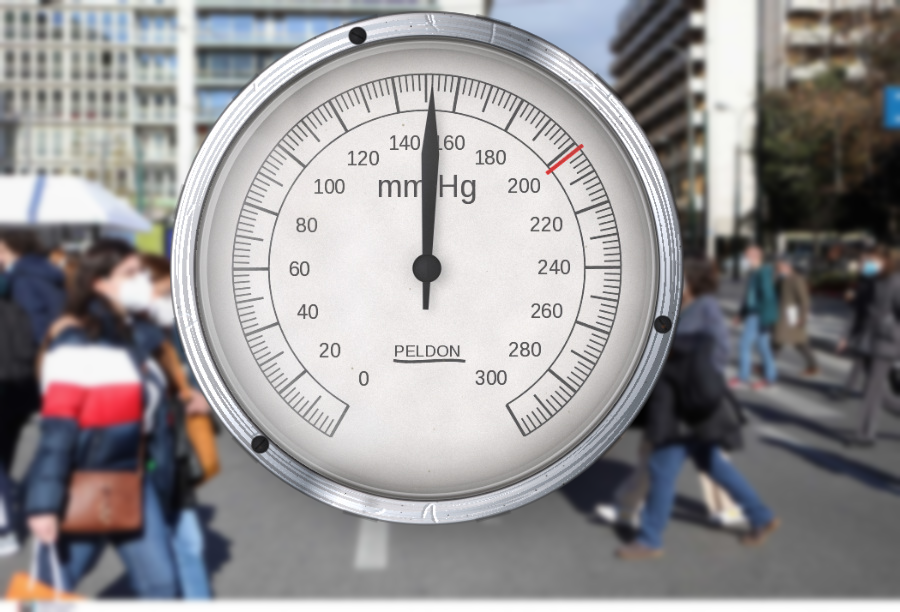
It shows 152; mmHg
